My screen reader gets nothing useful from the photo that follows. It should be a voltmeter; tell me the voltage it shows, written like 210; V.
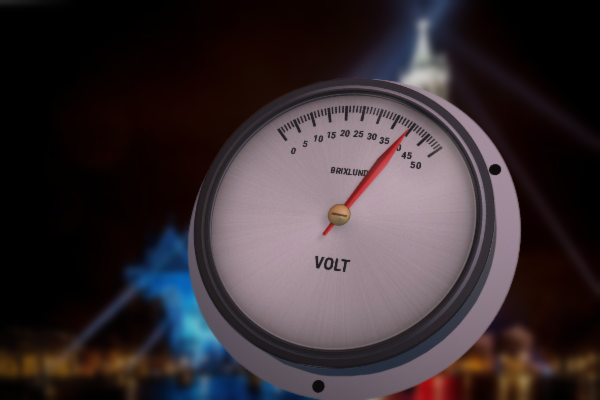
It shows 40; V
